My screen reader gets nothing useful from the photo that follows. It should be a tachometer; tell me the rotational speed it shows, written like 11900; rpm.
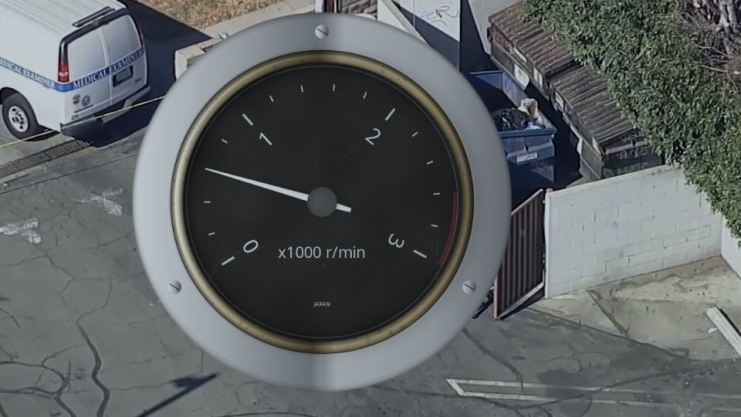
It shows 600; rpm
